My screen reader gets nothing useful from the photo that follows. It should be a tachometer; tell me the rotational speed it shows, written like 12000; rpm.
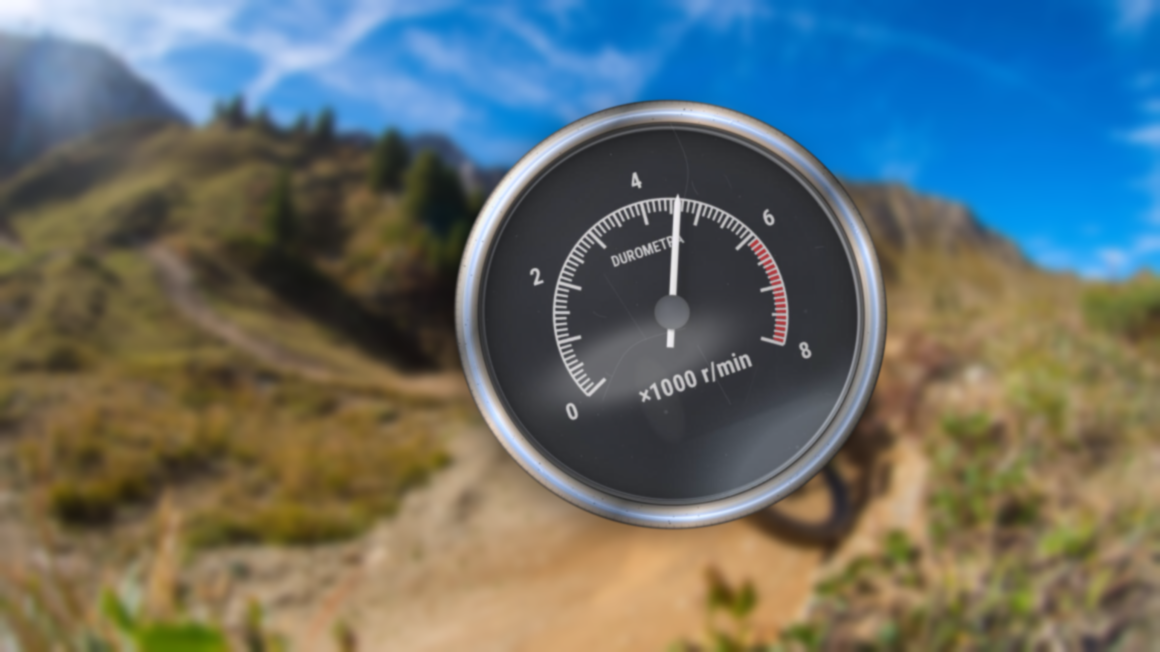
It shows 4600; rpm
